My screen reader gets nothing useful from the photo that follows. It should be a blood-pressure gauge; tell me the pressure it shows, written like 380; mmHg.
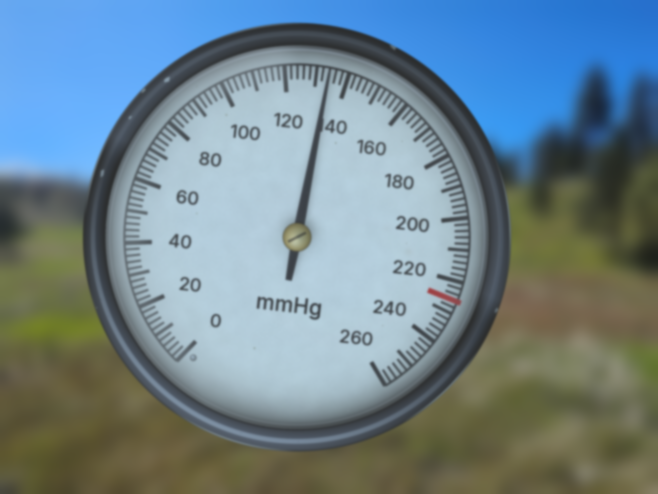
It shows 134; mmHg
